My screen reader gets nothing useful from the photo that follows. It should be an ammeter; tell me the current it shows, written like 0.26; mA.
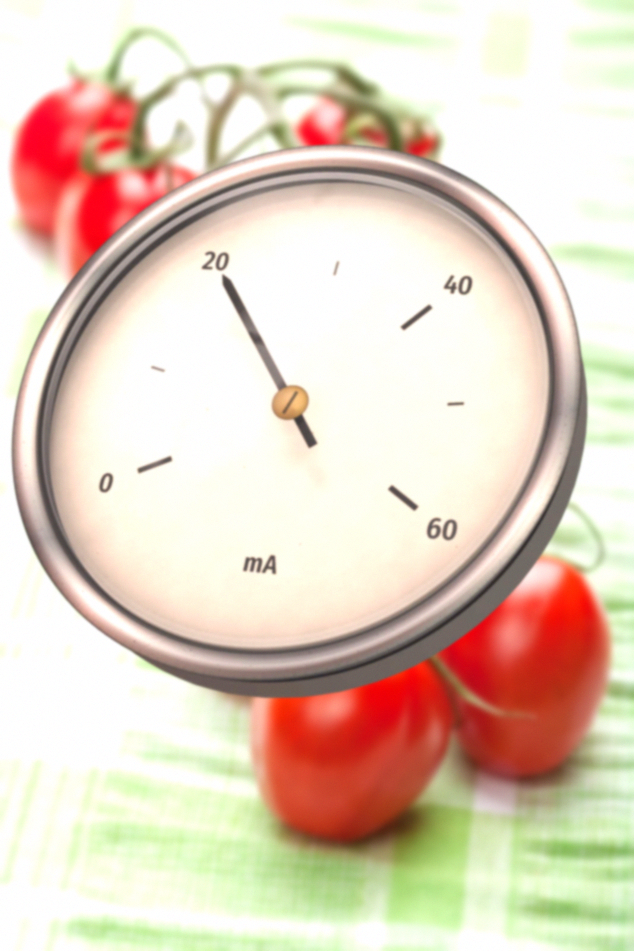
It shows 20; mA
